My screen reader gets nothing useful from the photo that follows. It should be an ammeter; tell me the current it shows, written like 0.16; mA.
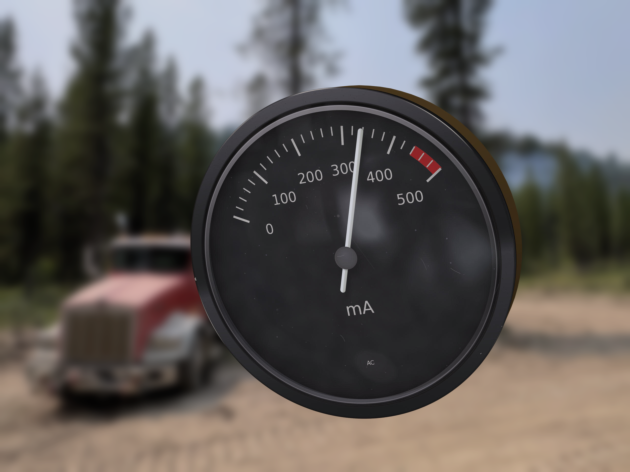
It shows 340; mA
